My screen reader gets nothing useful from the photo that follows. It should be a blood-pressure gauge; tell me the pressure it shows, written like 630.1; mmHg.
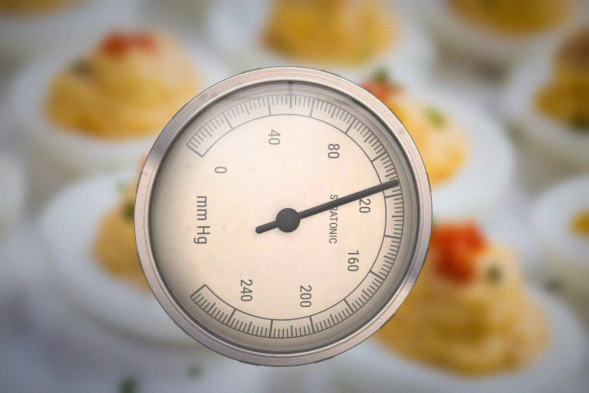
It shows 114; mmHg
